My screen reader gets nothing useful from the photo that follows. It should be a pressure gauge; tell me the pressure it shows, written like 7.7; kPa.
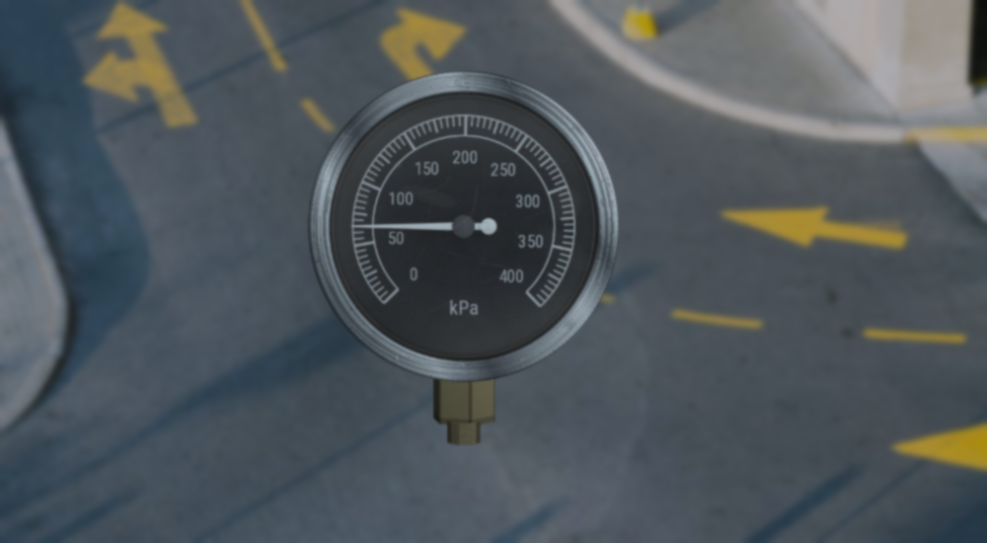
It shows 65; kPa
